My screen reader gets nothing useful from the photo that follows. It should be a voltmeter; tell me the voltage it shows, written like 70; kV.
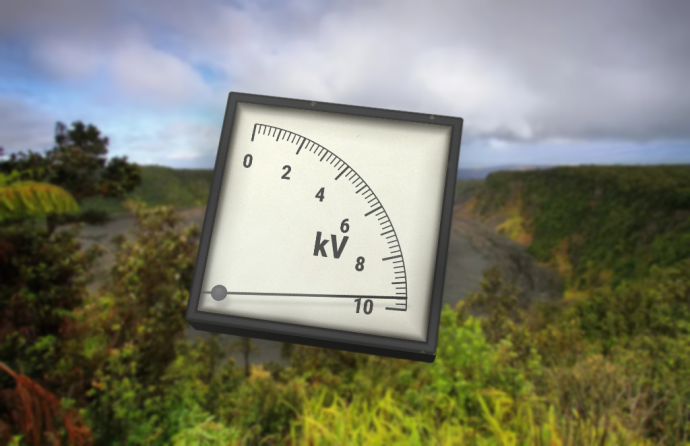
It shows 9.6; kV
